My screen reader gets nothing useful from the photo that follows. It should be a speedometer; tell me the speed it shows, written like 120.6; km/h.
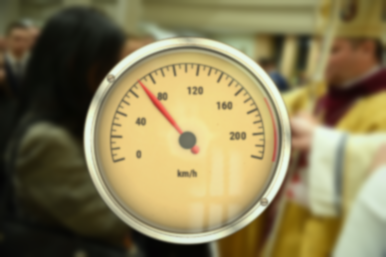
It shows 70; km/h
